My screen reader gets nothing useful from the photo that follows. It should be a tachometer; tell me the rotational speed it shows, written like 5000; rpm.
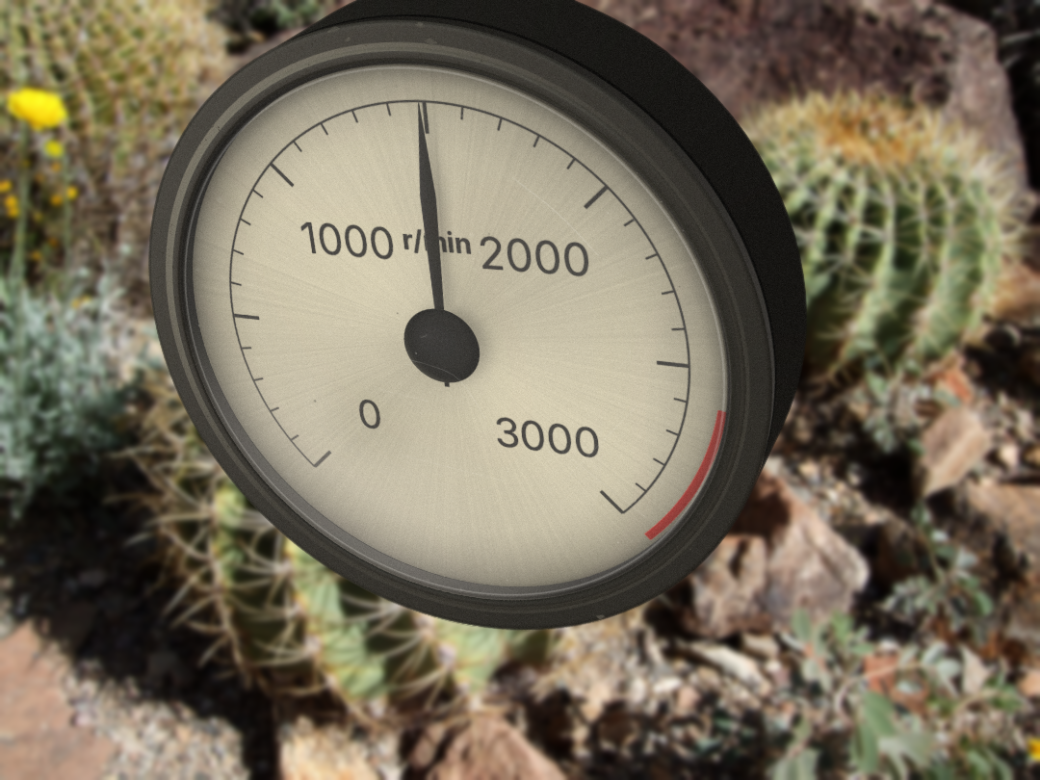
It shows 1500; rpm
